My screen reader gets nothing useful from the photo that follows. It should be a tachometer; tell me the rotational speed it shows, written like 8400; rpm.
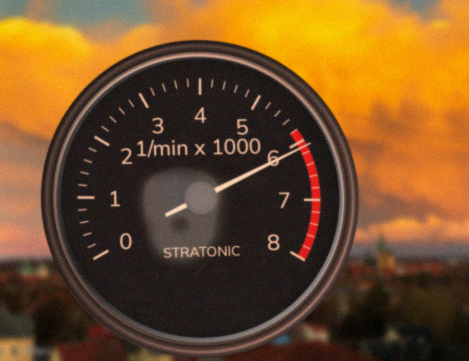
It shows 6100; rpm
